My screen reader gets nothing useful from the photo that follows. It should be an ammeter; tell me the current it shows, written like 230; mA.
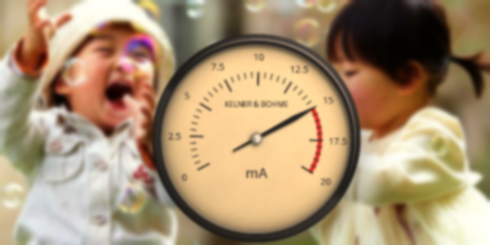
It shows 15; mA
